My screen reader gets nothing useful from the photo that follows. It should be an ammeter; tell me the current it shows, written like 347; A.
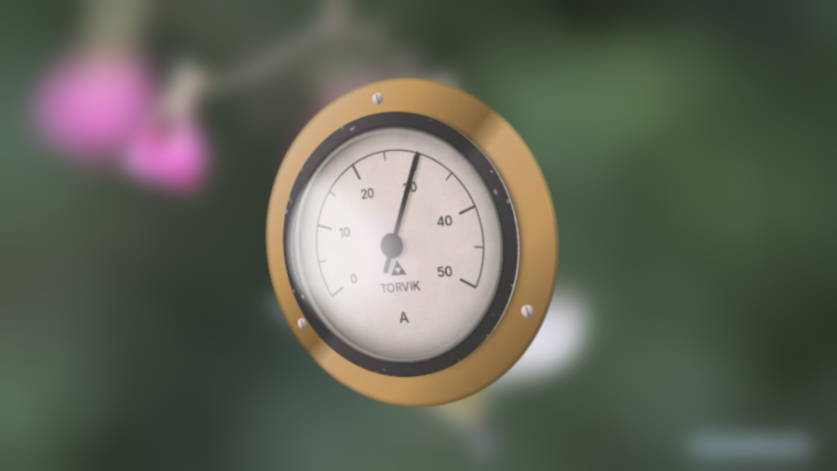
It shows 30; A
